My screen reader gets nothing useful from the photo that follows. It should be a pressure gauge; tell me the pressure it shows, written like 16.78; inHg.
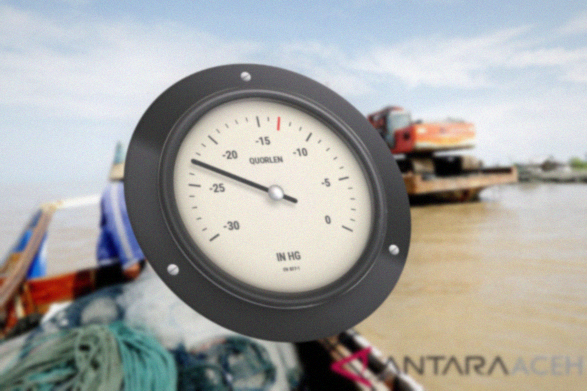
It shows -23; inHg
